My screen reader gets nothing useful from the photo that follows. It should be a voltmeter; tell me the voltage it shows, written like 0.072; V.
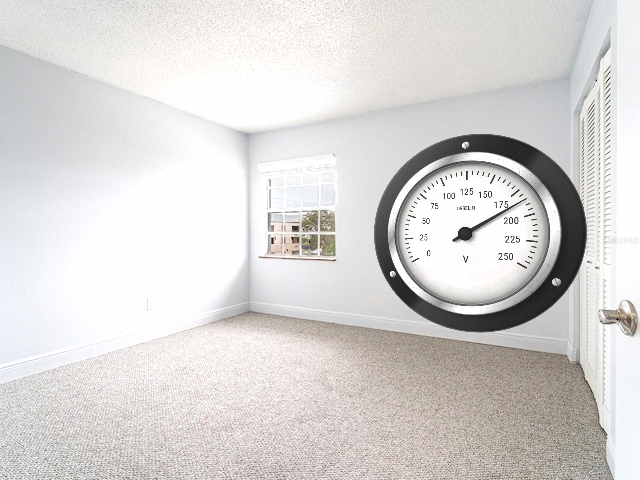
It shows 185; V
